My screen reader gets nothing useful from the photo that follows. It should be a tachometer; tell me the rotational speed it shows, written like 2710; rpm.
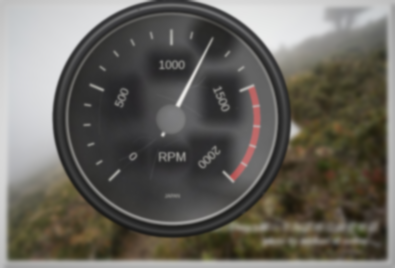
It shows 1200; rpm
